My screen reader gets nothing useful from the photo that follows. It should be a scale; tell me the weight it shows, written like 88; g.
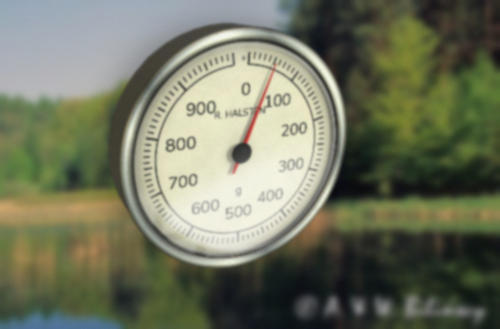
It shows 50; g
